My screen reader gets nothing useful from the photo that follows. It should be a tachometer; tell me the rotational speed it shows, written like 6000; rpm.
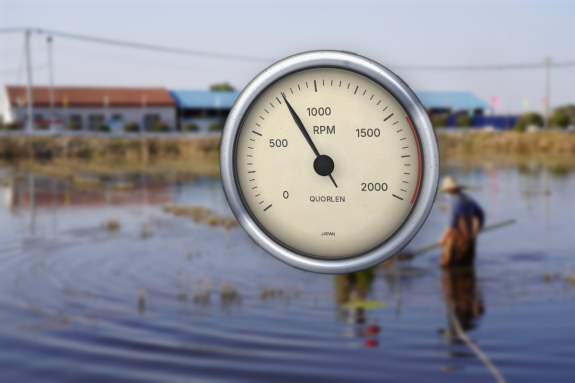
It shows 800; rpm
